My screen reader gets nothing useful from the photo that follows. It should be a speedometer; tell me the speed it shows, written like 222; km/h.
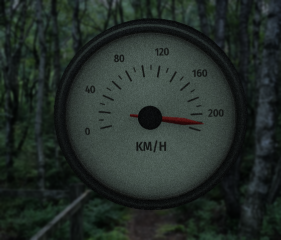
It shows 210; km/h
